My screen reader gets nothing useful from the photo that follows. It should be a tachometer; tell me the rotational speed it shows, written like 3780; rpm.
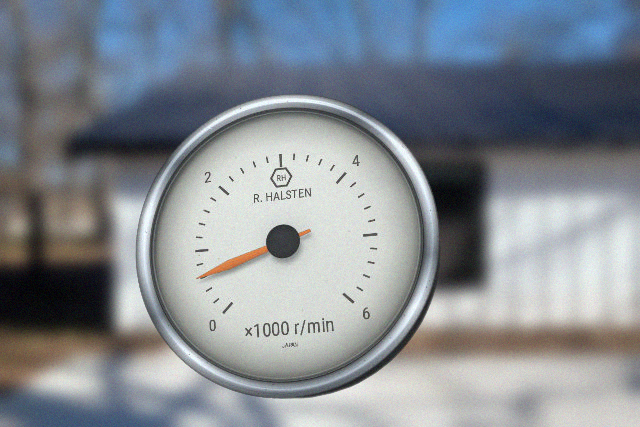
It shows 600; rpm
